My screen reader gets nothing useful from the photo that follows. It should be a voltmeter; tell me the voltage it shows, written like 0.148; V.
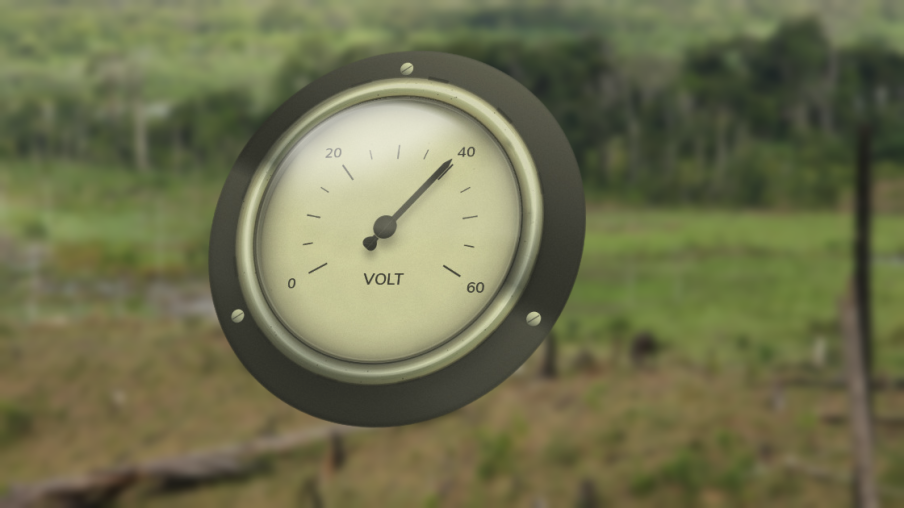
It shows 40; V
